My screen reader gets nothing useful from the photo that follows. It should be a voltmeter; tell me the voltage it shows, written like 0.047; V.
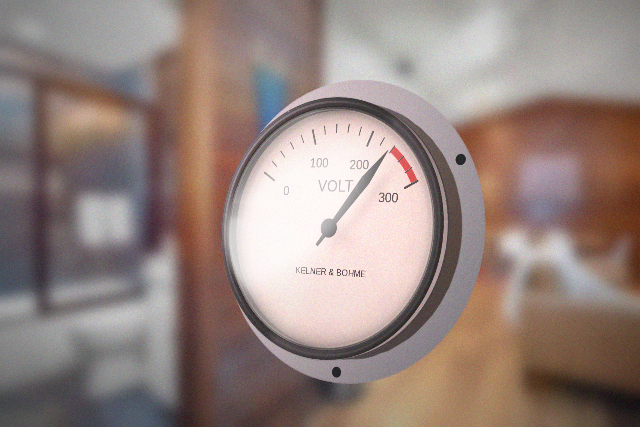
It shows 240; V
